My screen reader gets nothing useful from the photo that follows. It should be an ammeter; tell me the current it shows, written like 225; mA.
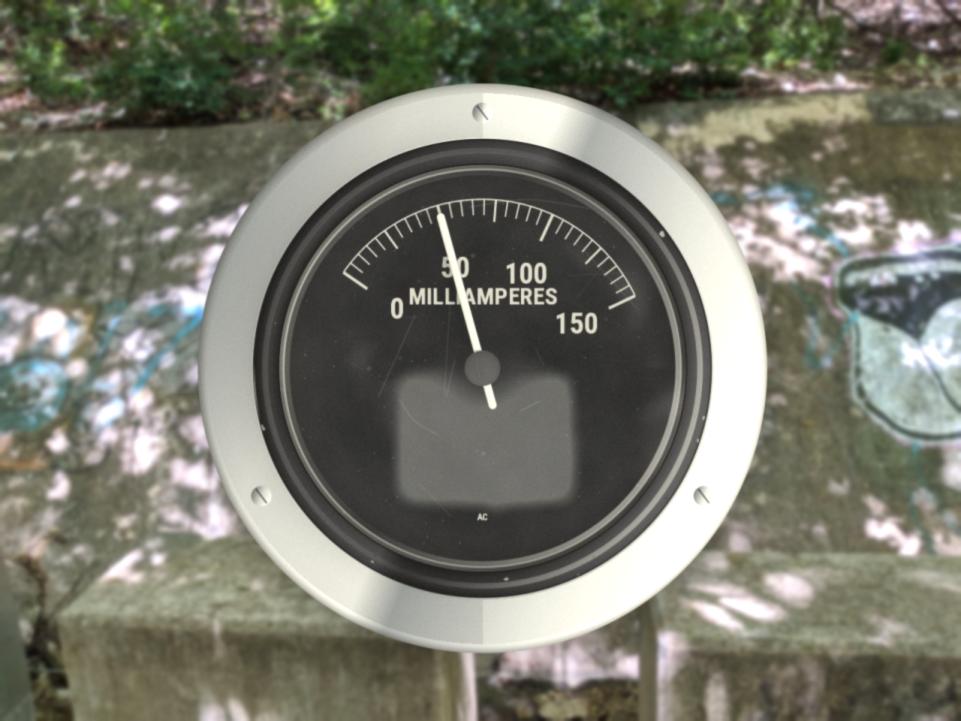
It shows 50; mA
